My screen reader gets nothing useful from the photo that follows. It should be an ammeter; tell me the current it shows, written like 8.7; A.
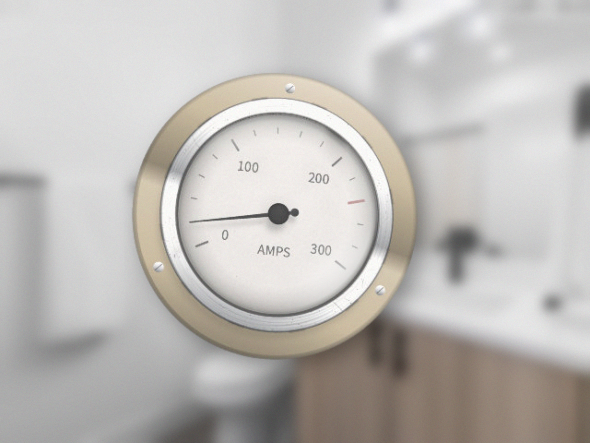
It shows 20; A
